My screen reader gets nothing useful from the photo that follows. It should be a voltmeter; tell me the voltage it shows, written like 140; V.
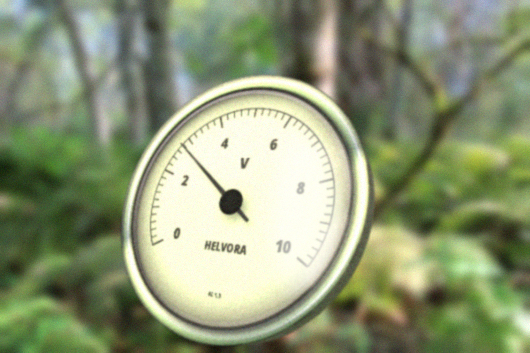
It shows 2.8; V
